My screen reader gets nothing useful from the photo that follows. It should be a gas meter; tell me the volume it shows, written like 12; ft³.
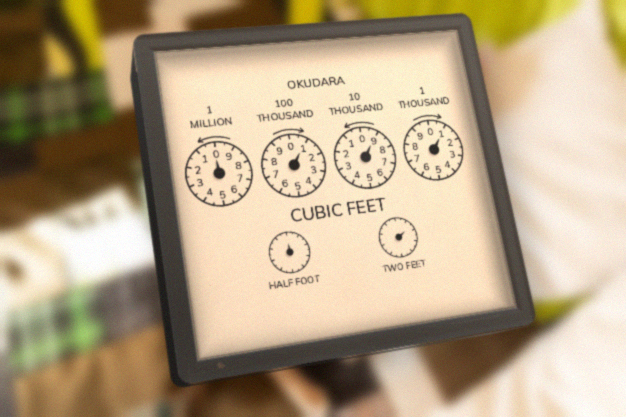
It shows 9100; ft³
